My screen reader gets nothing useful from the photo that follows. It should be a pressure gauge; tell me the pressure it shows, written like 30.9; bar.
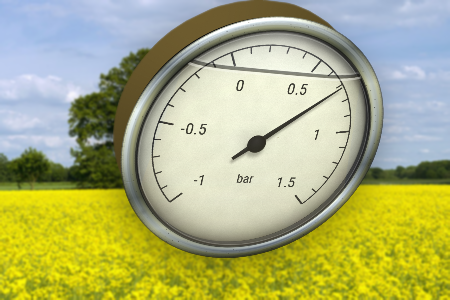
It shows 0.7; bar
